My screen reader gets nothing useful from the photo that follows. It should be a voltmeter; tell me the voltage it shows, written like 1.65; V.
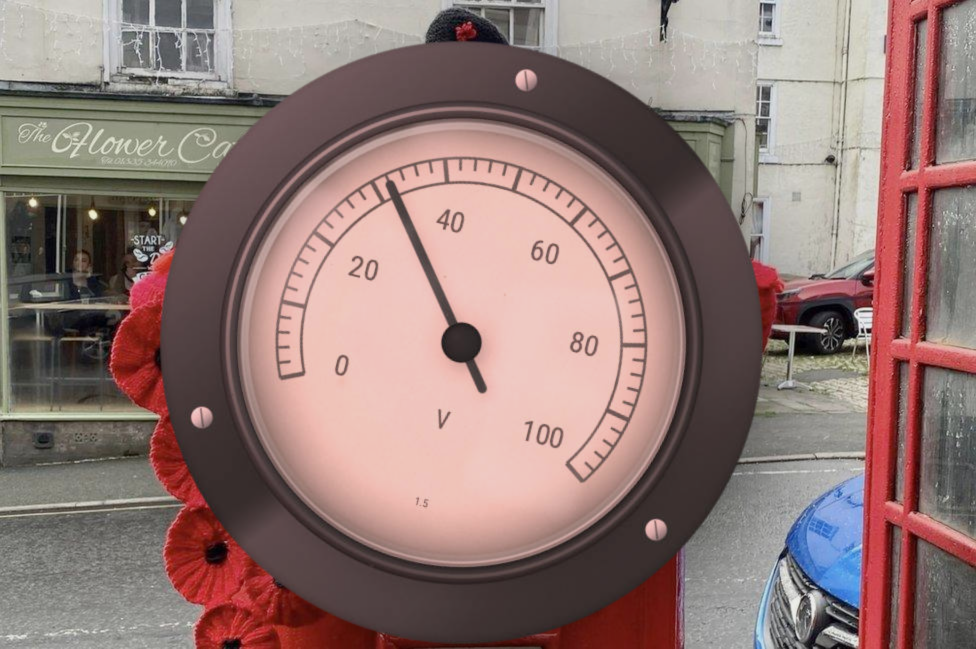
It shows 32; V
